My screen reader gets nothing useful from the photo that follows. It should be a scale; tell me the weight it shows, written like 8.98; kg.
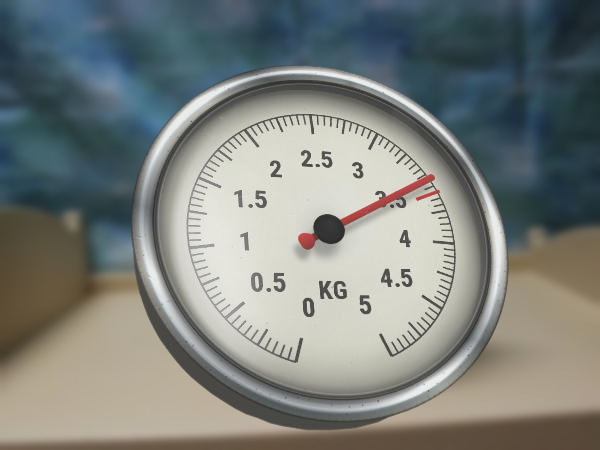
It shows 3.5; kg
